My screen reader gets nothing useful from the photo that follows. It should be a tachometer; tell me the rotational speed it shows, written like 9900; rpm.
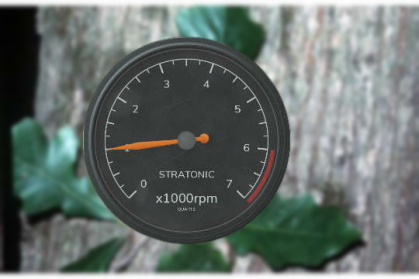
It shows 1000; rpm
